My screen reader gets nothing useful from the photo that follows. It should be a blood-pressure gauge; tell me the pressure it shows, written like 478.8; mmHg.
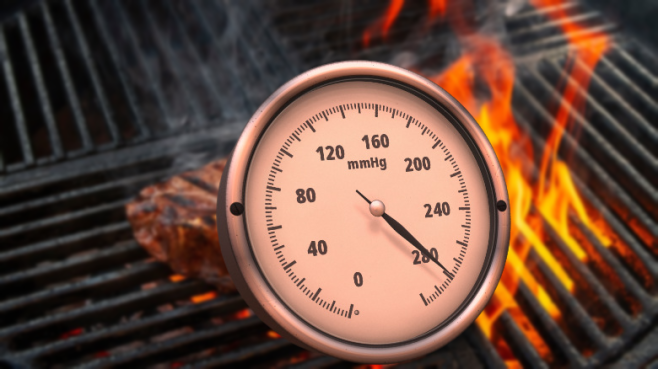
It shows 280; mmHg
